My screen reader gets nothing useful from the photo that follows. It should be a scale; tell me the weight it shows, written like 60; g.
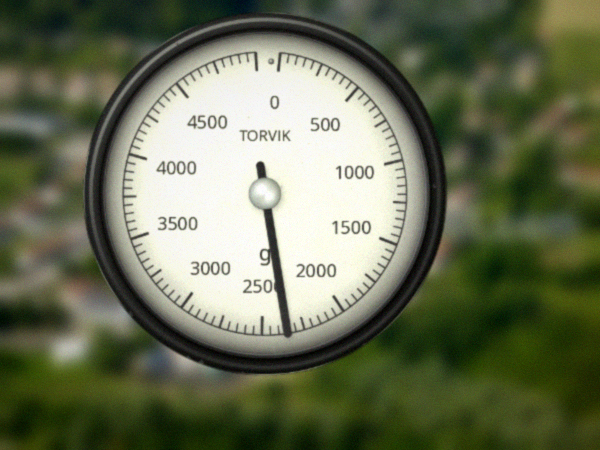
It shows 2350; g
